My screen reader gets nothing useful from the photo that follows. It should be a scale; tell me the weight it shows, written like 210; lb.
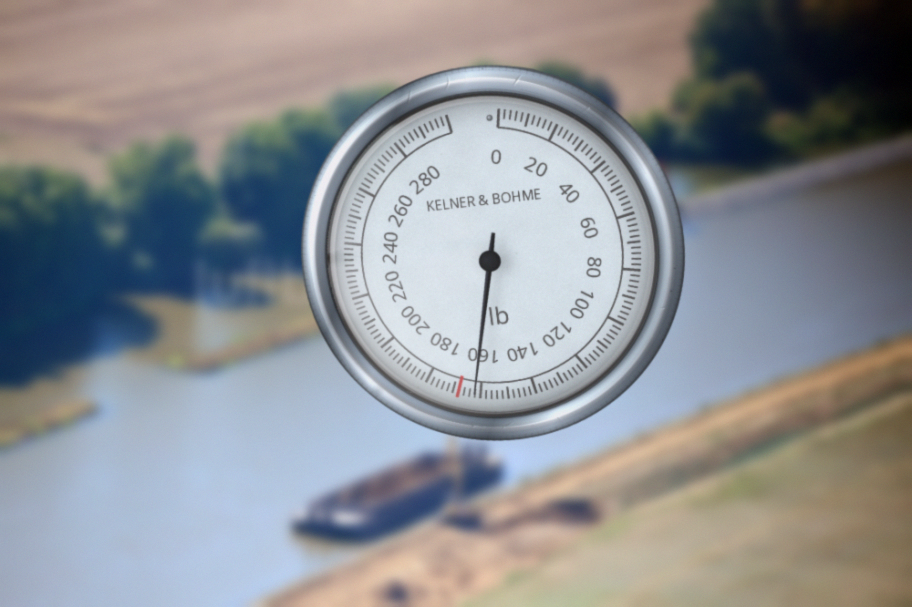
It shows 162; lb
